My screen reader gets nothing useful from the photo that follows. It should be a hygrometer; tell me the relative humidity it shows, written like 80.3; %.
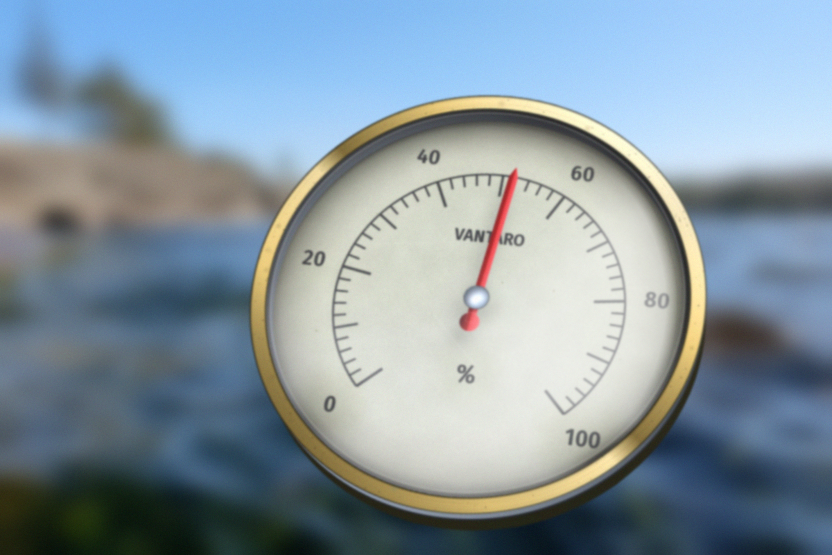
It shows 52; %
